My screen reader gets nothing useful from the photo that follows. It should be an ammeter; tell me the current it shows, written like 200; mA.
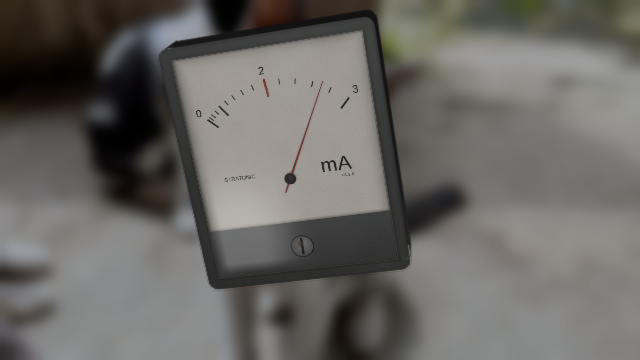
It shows 2.7; mA
